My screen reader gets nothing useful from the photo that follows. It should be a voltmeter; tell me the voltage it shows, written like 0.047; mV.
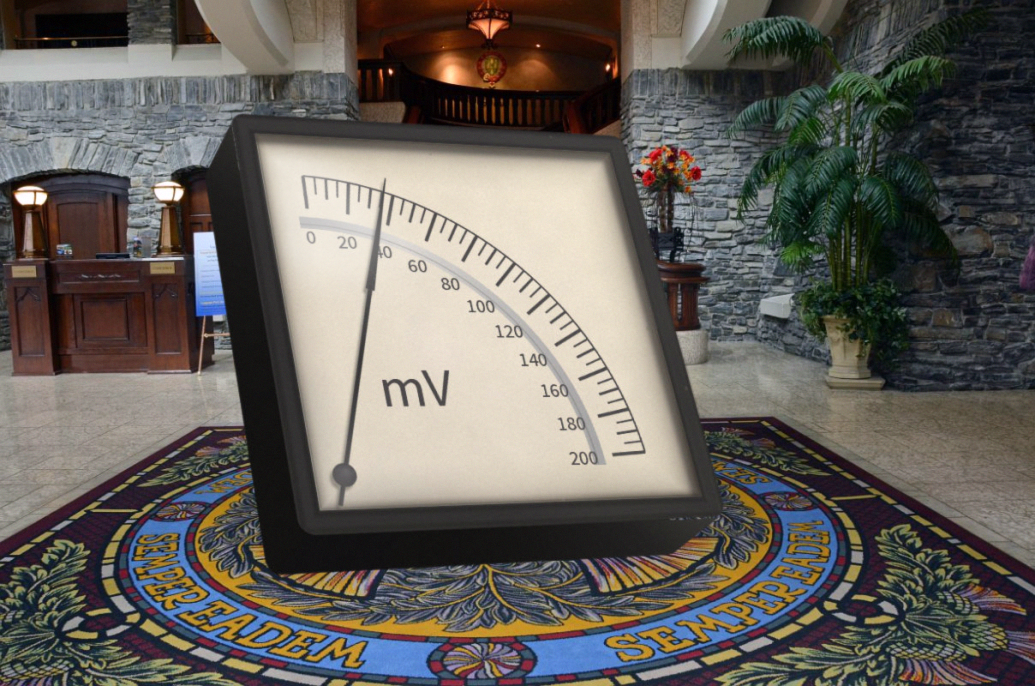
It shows 35; mV
